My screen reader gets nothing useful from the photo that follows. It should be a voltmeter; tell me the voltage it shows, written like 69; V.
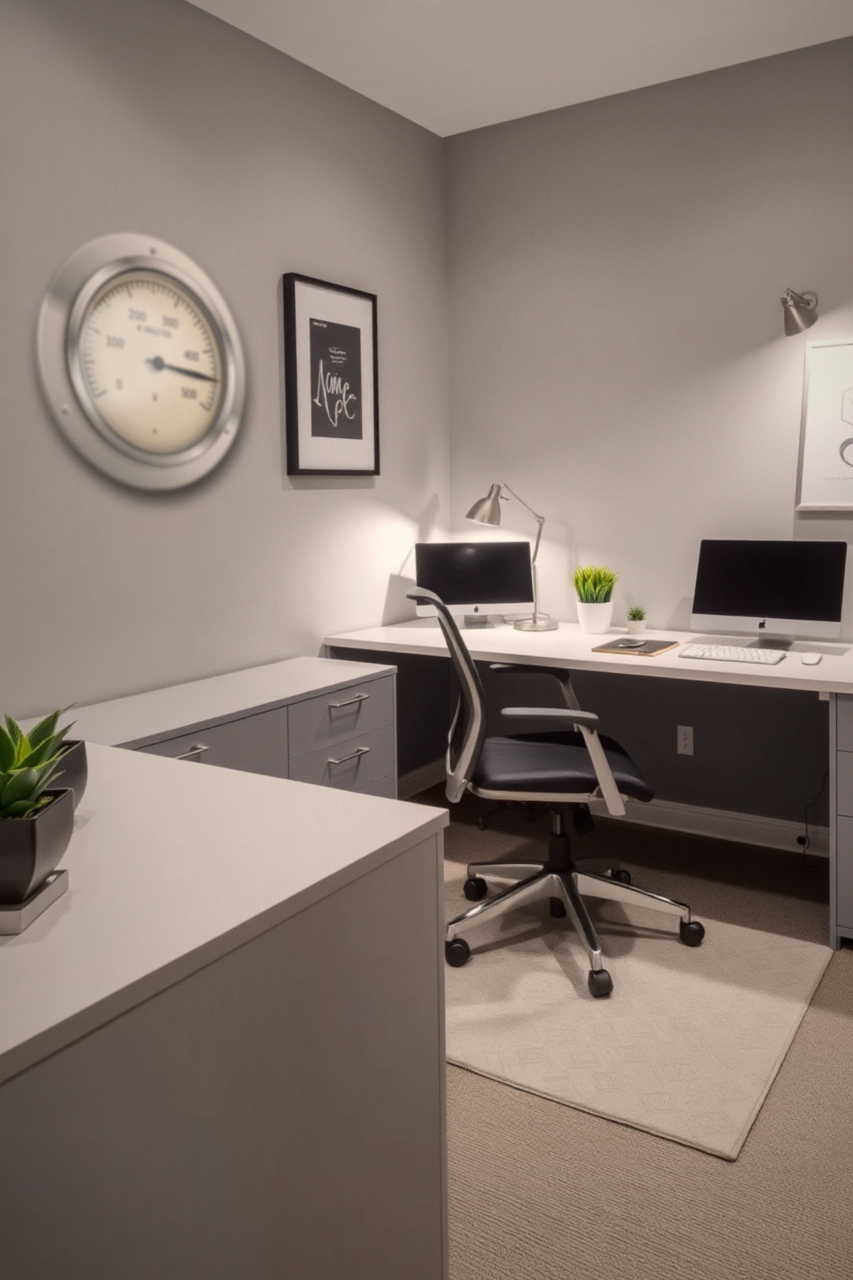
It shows 450; V
